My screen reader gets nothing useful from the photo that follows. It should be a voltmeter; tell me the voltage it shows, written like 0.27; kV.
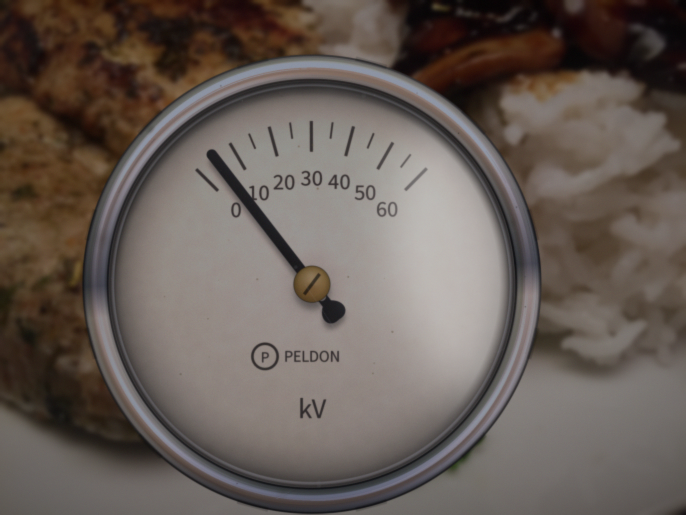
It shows 5; kV
